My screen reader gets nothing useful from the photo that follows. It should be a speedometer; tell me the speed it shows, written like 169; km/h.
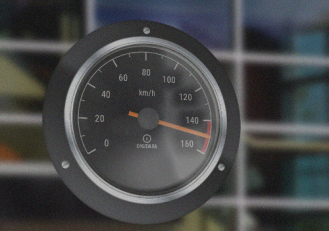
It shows 150; km/h
